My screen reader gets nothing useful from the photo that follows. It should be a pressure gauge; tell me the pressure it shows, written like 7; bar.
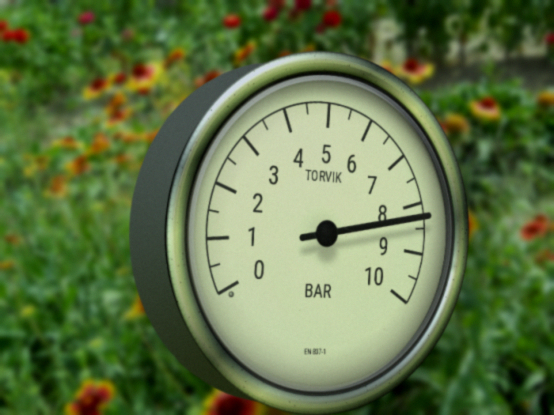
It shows 8.25; bar
